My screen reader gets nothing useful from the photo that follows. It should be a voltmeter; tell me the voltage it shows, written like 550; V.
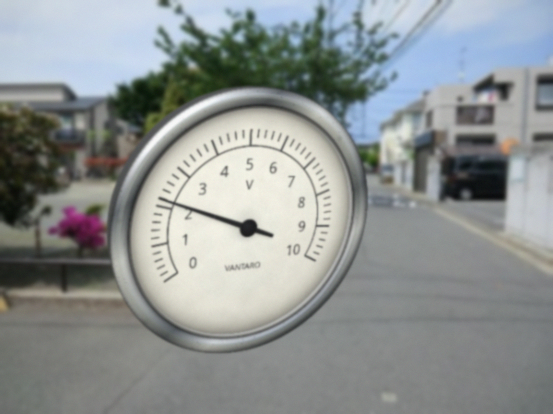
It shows 2.2; V
